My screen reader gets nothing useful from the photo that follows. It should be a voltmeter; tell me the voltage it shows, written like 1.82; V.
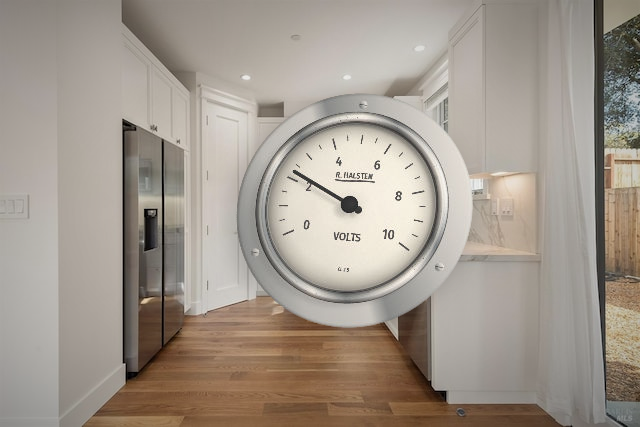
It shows 2.25; V
